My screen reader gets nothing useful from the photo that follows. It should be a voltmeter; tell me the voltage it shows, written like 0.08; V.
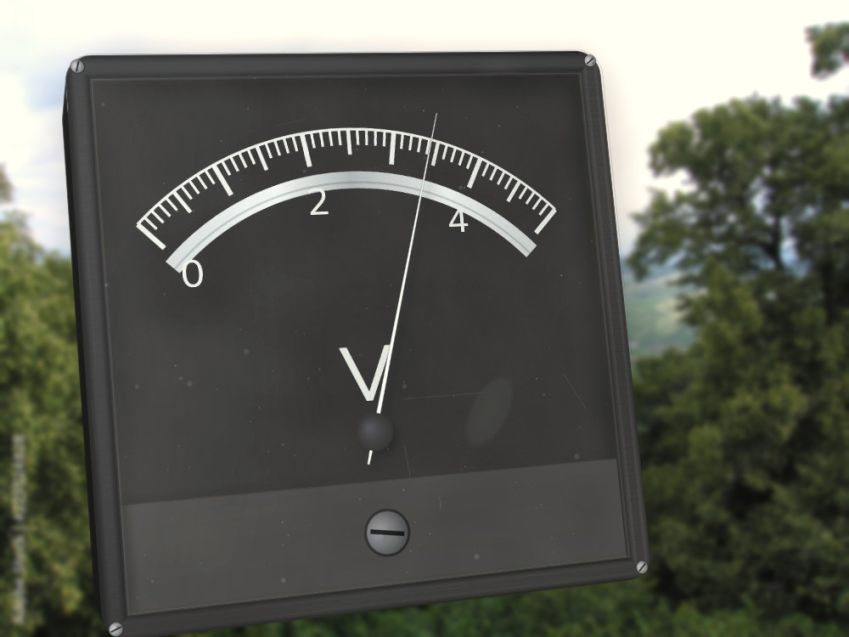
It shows 3.4; V
